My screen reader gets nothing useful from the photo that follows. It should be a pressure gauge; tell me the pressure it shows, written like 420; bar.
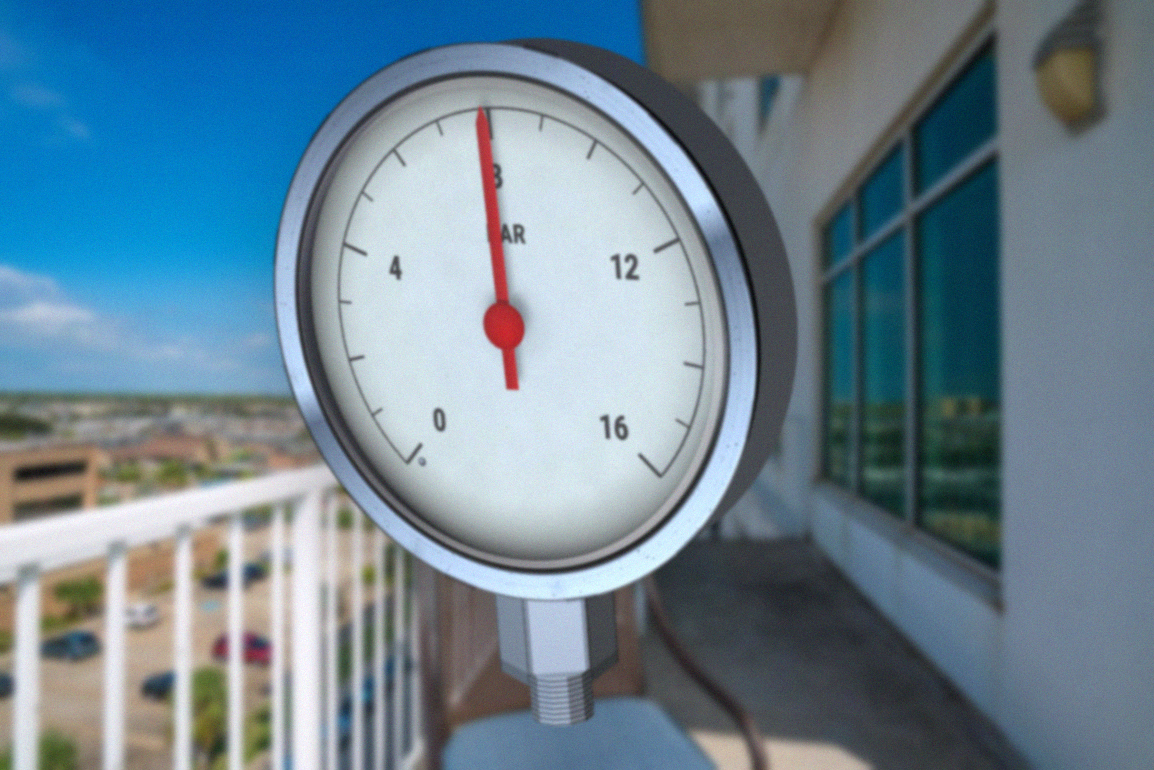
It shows 8; bar
